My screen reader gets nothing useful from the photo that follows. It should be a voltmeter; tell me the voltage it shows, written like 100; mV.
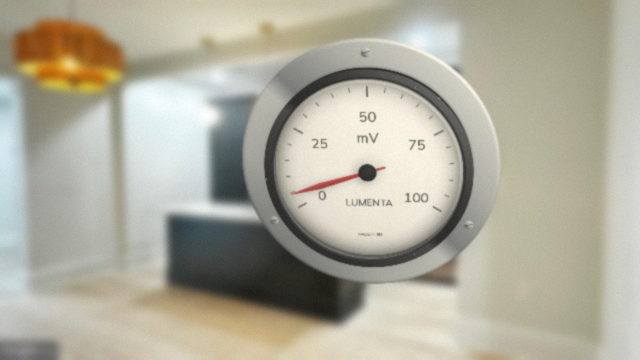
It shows 5; mV
